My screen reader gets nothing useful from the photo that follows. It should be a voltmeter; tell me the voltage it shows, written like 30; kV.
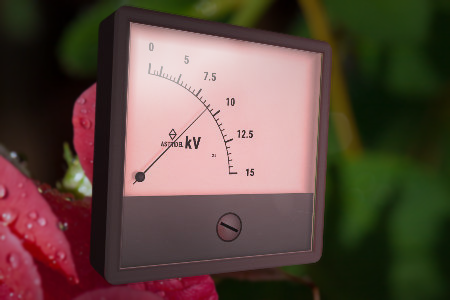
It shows 9; kV
